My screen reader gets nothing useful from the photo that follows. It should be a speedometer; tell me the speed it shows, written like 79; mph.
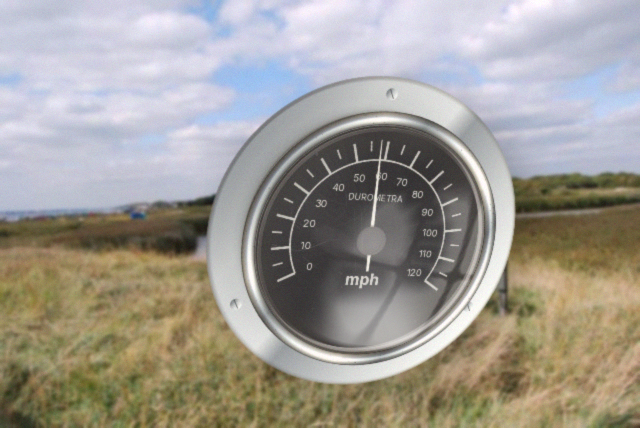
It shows 57.5; mph
